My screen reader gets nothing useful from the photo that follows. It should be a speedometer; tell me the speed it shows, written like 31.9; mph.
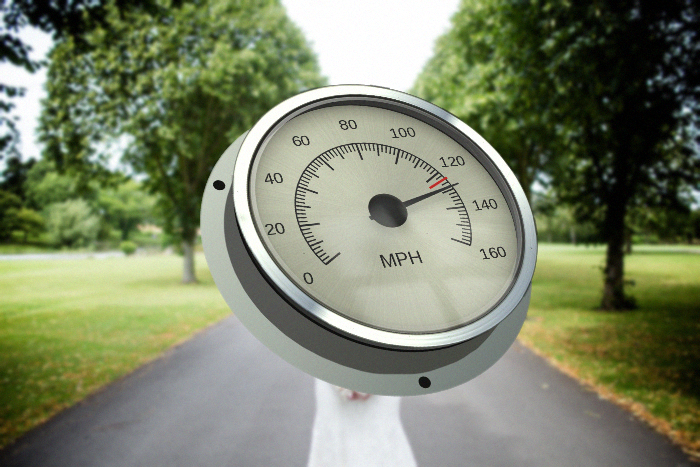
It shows 130; mph
